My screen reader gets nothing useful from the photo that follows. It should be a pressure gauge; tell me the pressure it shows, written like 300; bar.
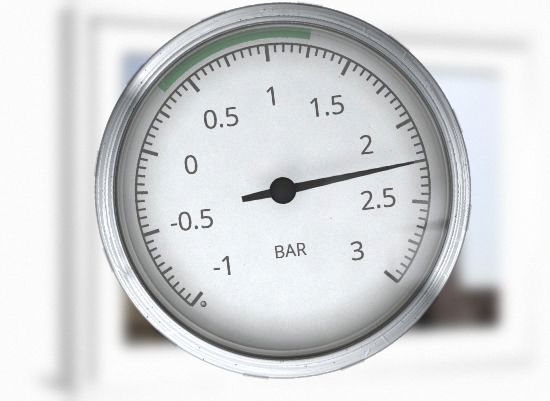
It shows 2.25; bar
